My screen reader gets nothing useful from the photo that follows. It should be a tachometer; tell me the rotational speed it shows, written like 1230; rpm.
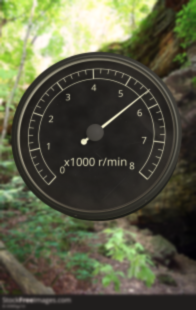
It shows 5600; rpm
